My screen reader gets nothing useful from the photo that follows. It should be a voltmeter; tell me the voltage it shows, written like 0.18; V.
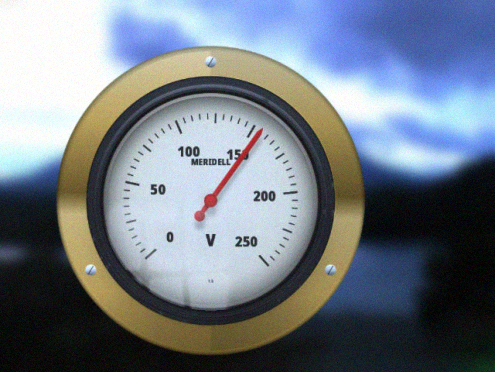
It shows 155; V
